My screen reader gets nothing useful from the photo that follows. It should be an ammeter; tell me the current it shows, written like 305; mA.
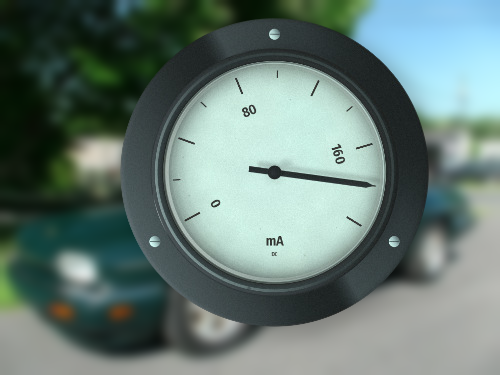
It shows 180; mA
